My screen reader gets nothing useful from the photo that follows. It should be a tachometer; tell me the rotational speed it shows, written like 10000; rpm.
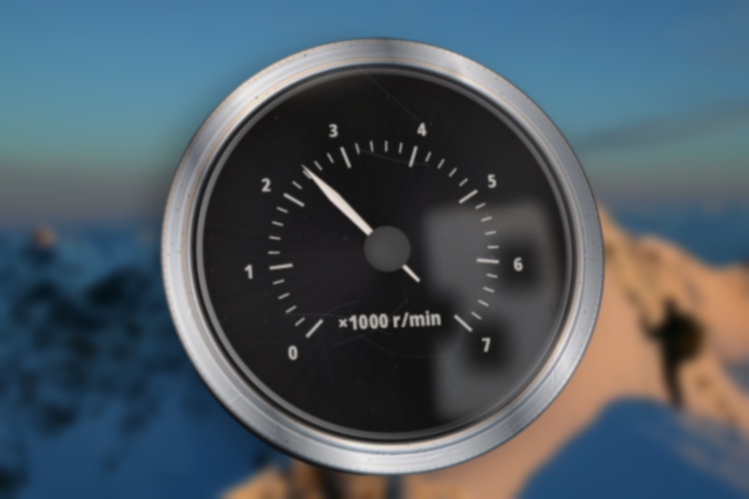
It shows 2400; rpm
